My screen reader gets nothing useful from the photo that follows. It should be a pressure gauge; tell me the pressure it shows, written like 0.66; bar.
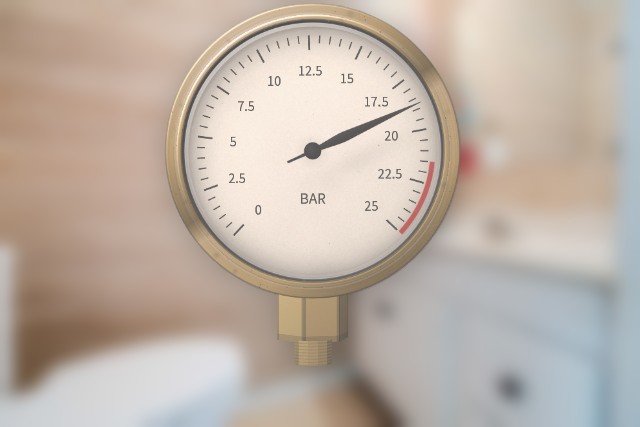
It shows 18.75; bar
